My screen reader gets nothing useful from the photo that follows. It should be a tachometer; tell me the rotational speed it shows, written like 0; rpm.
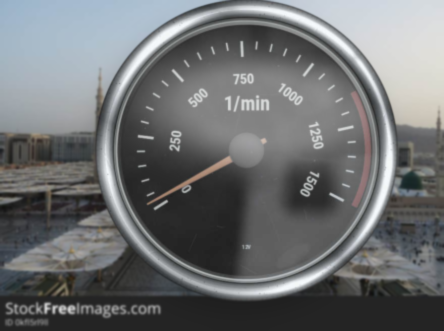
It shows 25; rpm
